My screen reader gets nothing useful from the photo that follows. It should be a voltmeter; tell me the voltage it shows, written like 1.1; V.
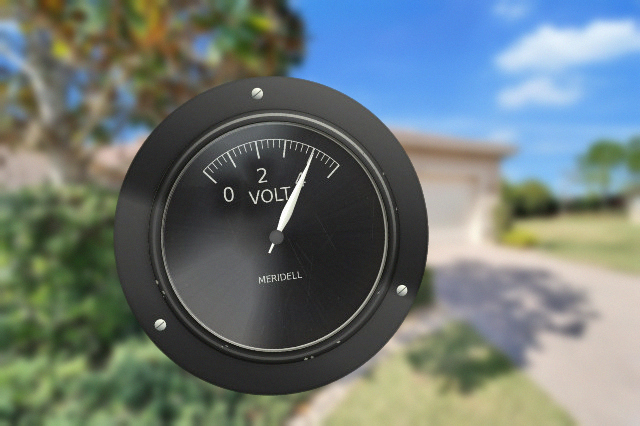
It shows 4; V
